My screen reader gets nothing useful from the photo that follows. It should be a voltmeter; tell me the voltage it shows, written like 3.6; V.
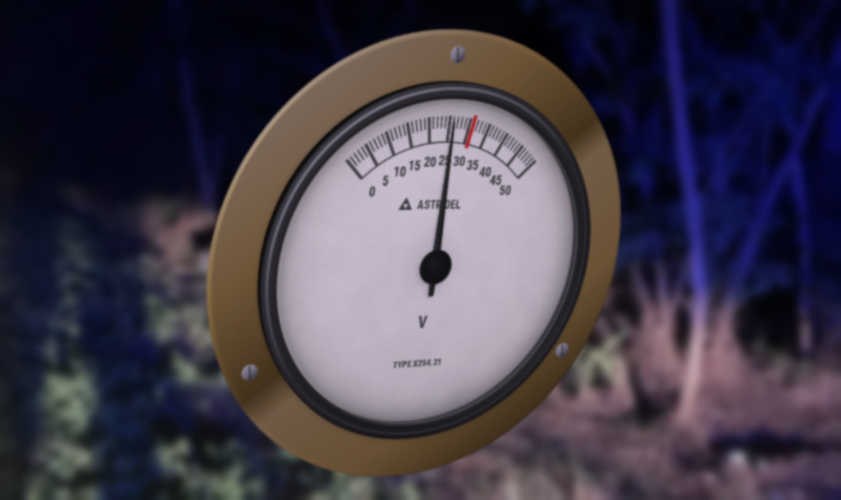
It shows 25; V
